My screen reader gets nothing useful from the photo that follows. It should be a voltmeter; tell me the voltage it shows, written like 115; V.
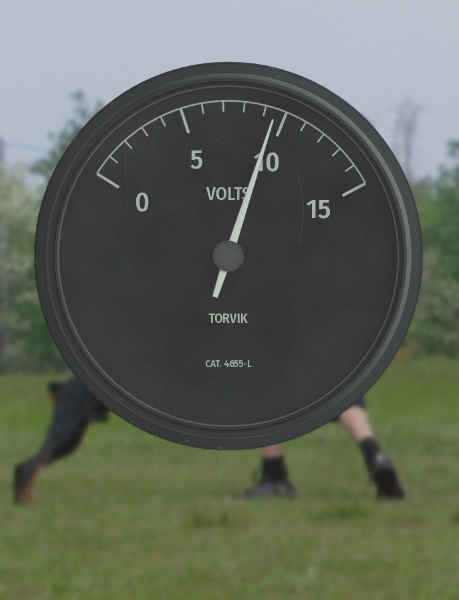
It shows 9.5; V
